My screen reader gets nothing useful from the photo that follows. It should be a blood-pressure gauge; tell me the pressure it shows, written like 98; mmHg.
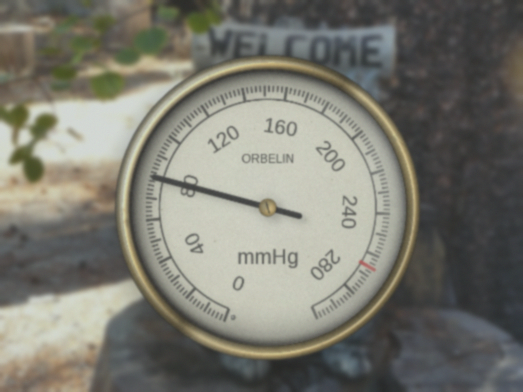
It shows 80; mmHg
